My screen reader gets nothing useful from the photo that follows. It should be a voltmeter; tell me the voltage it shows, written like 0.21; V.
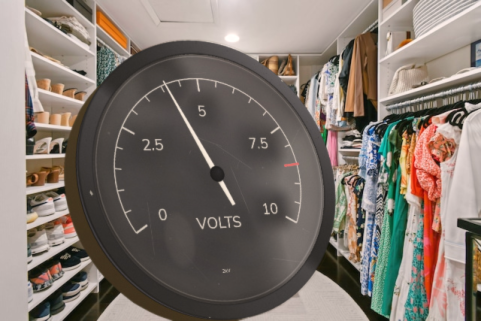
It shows 4; V
